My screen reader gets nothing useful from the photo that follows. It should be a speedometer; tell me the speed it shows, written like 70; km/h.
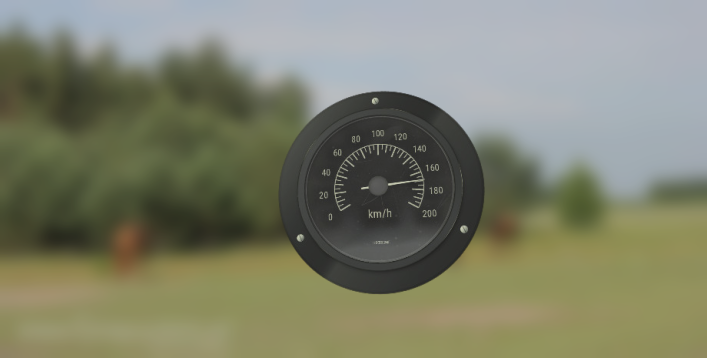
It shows 170; km/h
